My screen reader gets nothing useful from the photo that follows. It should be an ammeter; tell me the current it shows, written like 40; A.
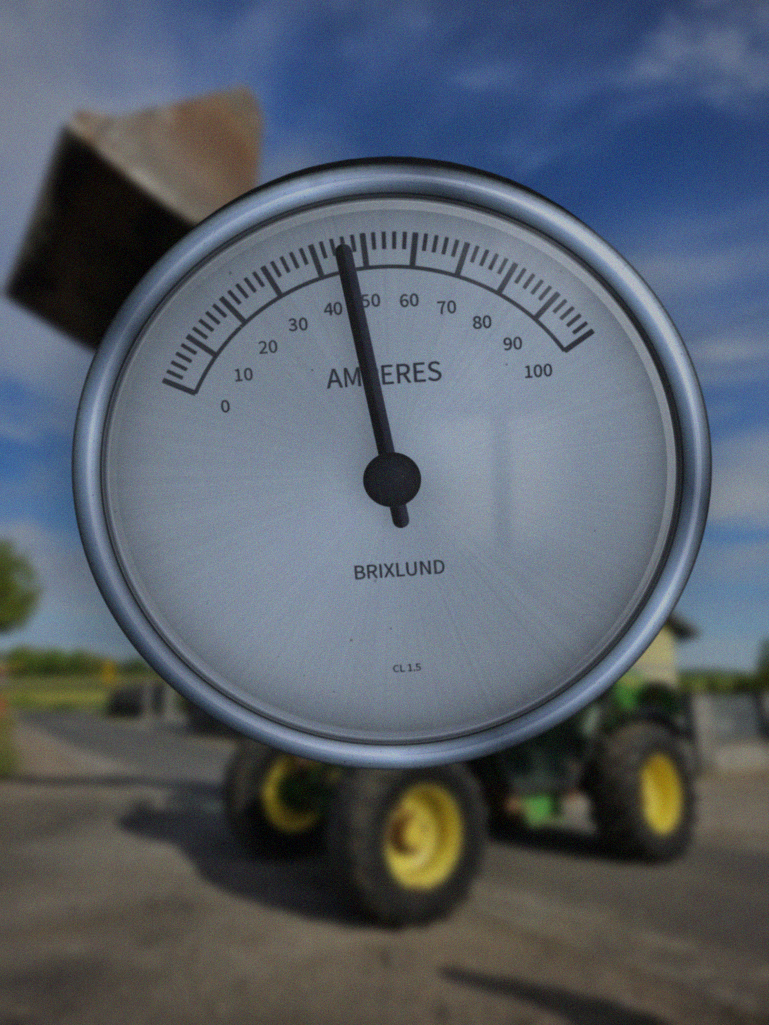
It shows 46; A
